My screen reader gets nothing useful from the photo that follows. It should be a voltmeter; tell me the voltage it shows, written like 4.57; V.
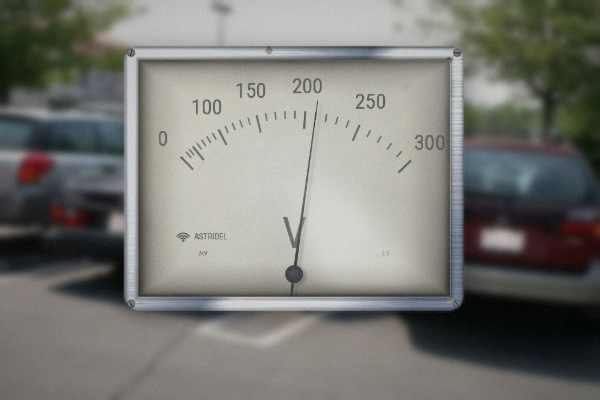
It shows 210; V
